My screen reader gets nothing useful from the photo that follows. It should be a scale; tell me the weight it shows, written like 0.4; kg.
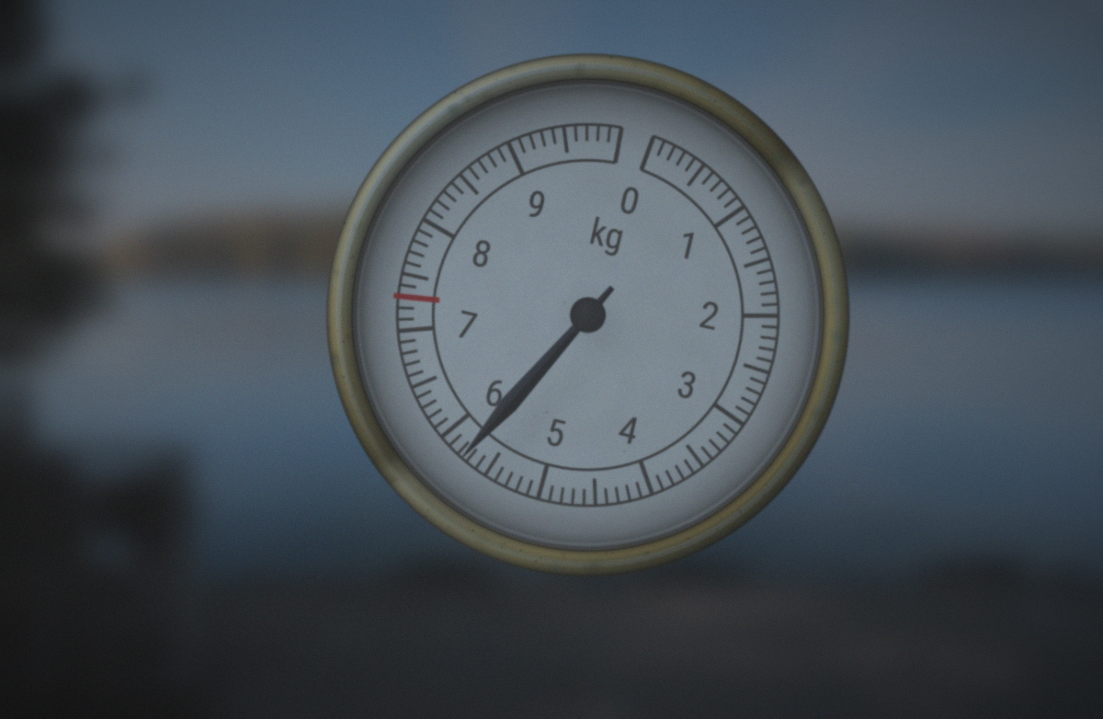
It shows 5.75; kg
